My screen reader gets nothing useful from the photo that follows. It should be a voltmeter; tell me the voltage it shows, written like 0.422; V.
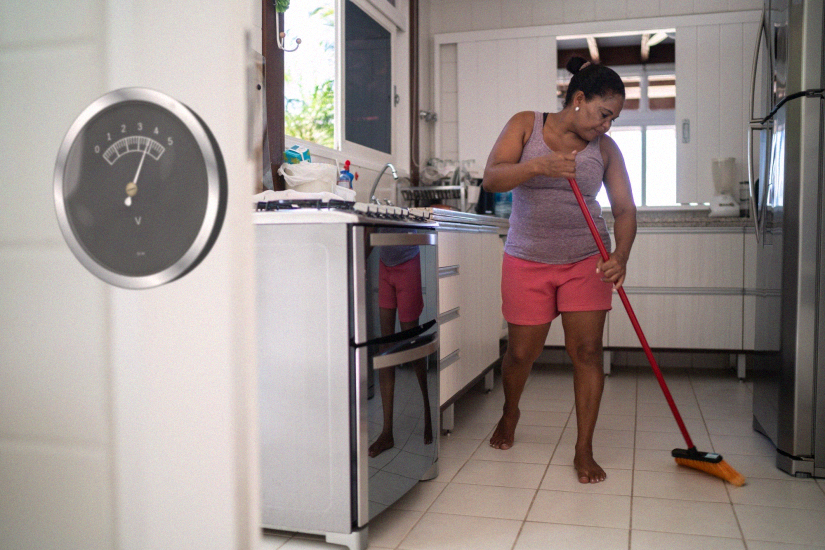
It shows 4; V
